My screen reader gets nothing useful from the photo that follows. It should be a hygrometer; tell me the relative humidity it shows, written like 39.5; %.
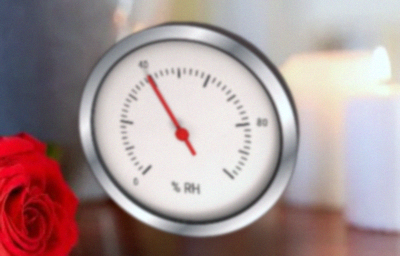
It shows 40; %
